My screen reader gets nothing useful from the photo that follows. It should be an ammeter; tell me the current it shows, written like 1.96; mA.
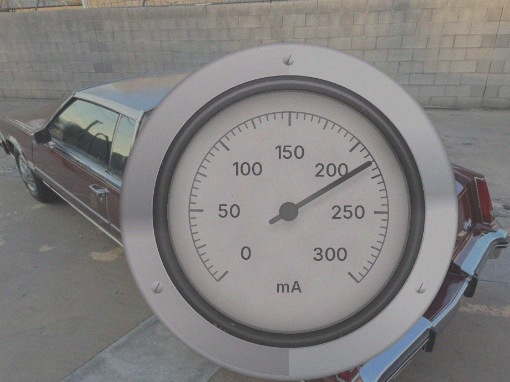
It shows 215; mA
